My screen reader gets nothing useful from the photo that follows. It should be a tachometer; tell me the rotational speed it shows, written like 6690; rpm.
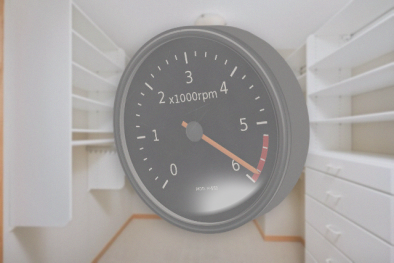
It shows 5800; rpm
